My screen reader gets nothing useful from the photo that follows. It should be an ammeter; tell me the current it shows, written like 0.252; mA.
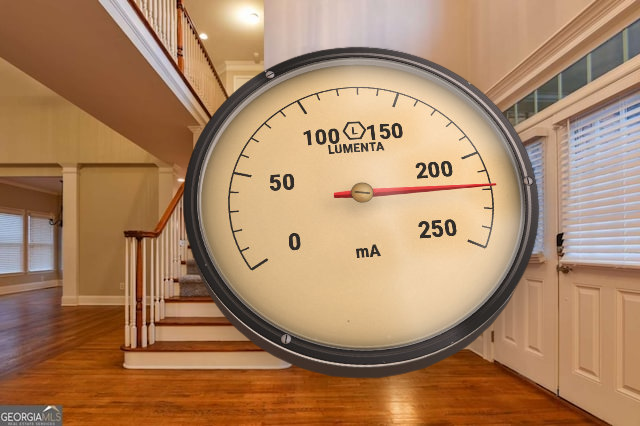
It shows 220; mA
